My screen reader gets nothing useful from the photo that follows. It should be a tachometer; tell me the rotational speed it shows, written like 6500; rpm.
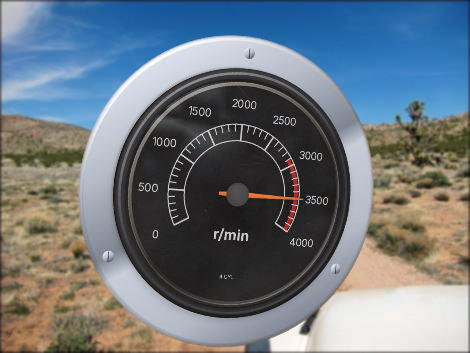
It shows 3500; rpm
